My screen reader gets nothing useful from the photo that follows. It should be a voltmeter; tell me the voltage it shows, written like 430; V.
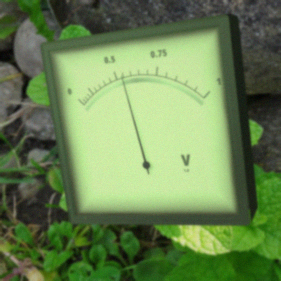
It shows 0.55; V
